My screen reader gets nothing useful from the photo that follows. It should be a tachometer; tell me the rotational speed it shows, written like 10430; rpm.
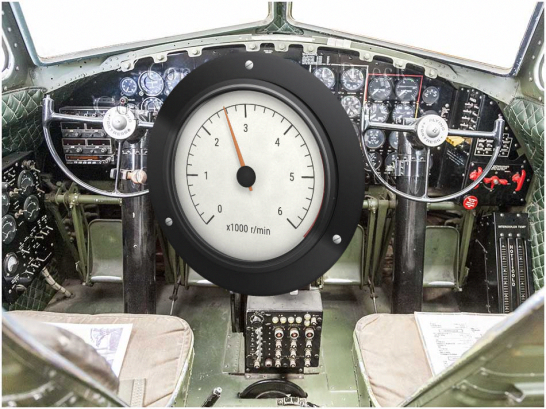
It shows 2600; rpm
